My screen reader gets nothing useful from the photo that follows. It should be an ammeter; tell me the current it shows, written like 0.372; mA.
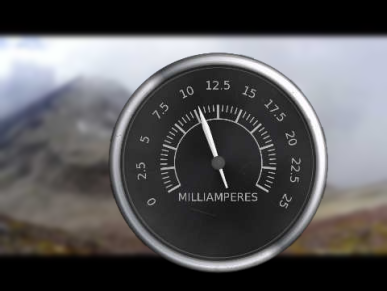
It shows 10.5; mA
